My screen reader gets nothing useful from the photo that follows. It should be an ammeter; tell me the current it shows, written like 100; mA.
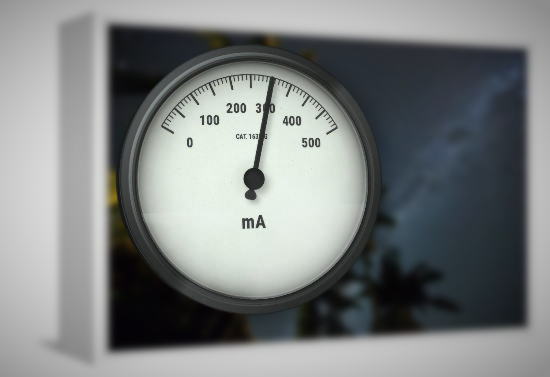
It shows 300; mA
